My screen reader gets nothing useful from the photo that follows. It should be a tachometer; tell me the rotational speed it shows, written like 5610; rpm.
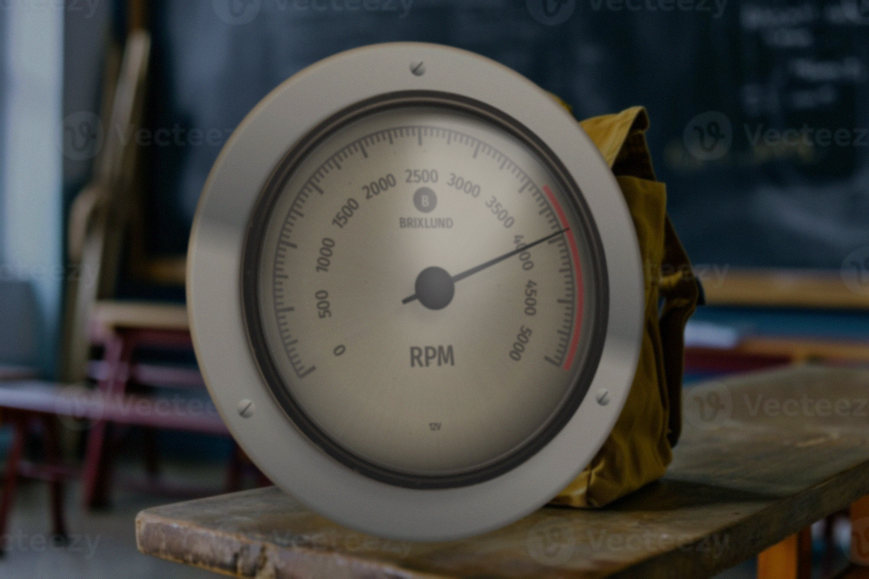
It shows 3950; rpm
